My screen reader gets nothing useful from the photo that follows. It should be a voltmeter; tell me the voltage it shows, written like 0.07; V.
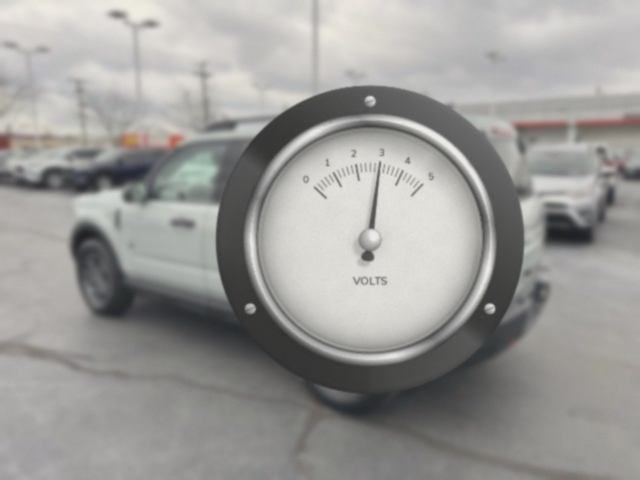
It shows 3; V
